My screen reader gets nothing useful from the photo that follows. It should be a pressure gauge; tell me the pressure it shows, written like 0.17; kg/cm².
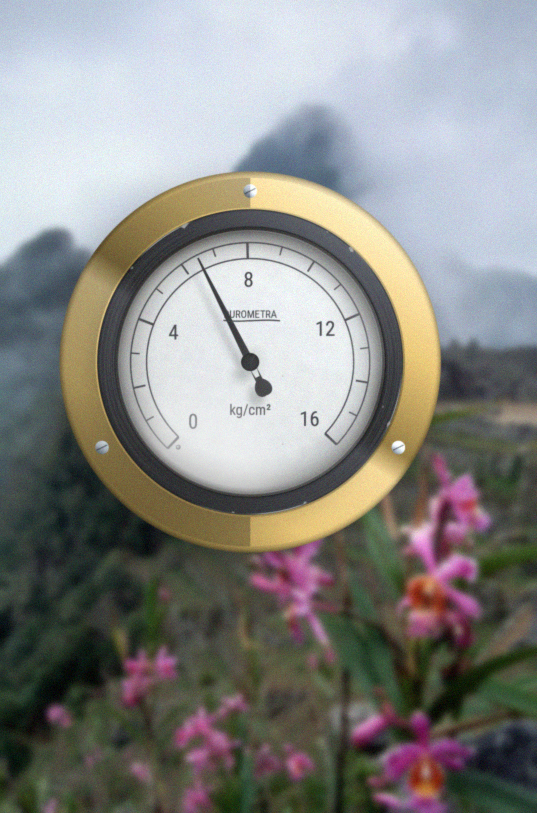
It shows 6.5; kg/cm²
